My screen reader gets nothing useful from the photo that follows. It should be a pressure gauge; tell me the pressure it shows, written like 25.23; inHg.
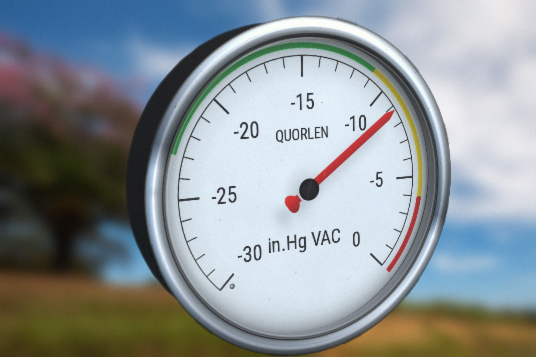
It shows -9; inHg
